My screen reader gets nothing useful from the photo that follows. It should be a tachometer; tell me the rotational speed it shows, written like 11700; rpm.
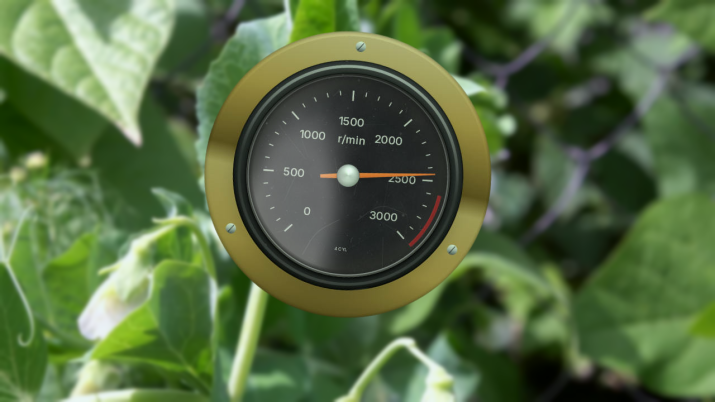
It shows 2450; rpm
